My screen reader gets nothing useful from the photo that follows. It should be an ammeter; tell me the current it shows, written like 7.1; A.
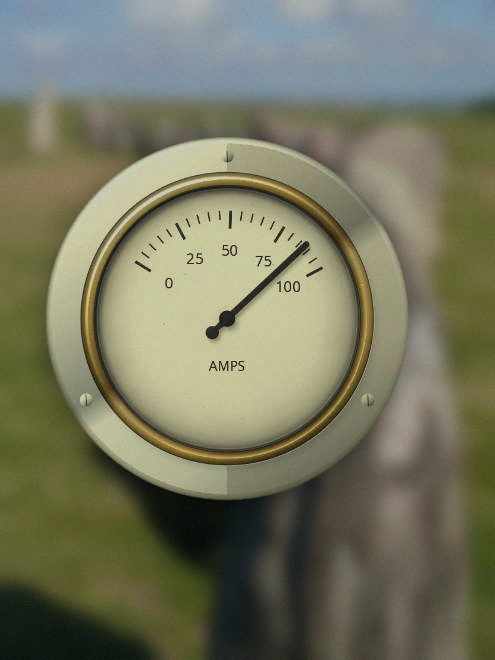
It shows 87.5; A
